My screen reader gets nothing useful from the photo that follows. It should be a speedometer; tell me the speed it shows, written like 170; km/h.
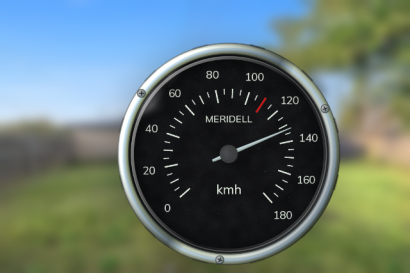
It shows 132.5; km/h
